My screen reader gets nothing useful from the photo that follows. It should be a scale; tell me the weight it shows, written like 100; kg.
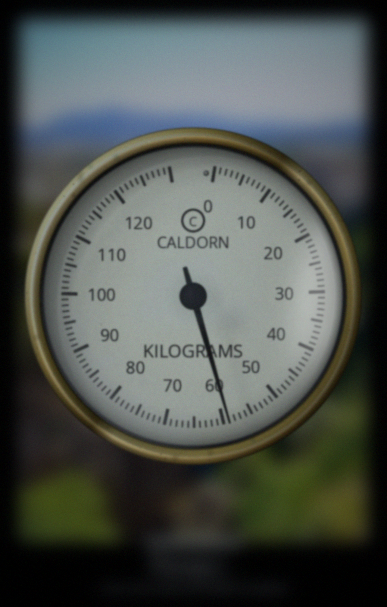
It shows 59; kg
